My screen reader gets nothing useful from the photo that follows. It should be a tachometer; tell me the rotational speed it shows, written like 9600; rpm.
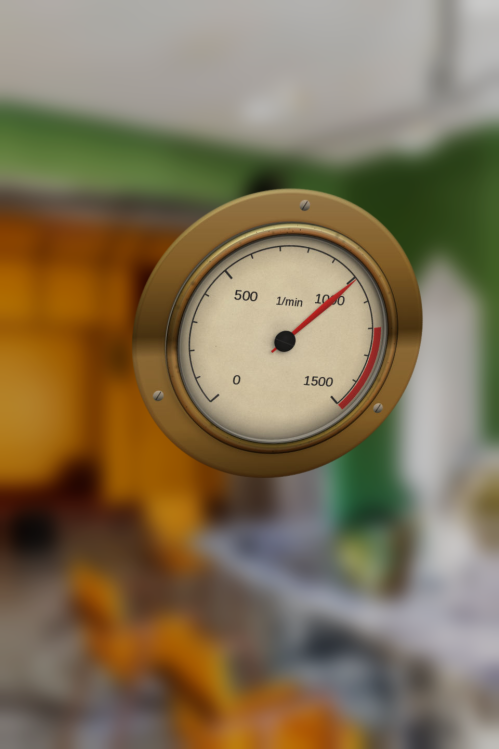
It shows 1000; rpm
